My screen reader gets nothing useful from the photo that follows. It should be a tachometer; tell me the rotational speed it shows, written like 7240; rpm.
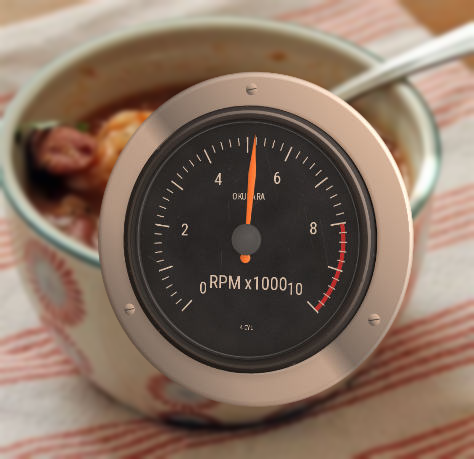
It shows 5200; rpm
